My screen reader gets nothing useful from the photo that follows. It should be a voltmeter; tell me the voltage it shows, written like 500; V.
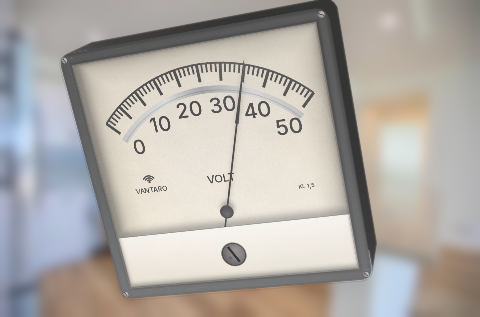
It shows 35; V
